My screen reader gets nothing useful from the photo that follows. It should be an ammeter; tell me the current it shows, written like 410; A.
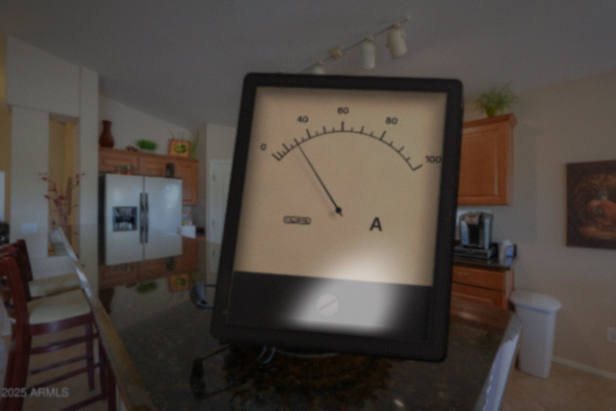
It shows 30; A
